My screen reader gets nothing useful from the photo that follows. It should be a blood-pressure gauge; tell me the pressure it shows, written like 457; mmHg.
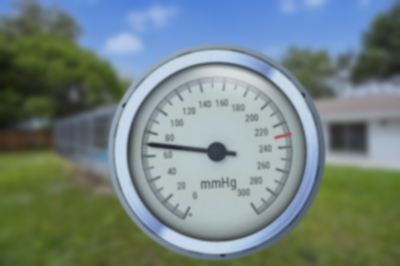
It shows 70; mmHg
